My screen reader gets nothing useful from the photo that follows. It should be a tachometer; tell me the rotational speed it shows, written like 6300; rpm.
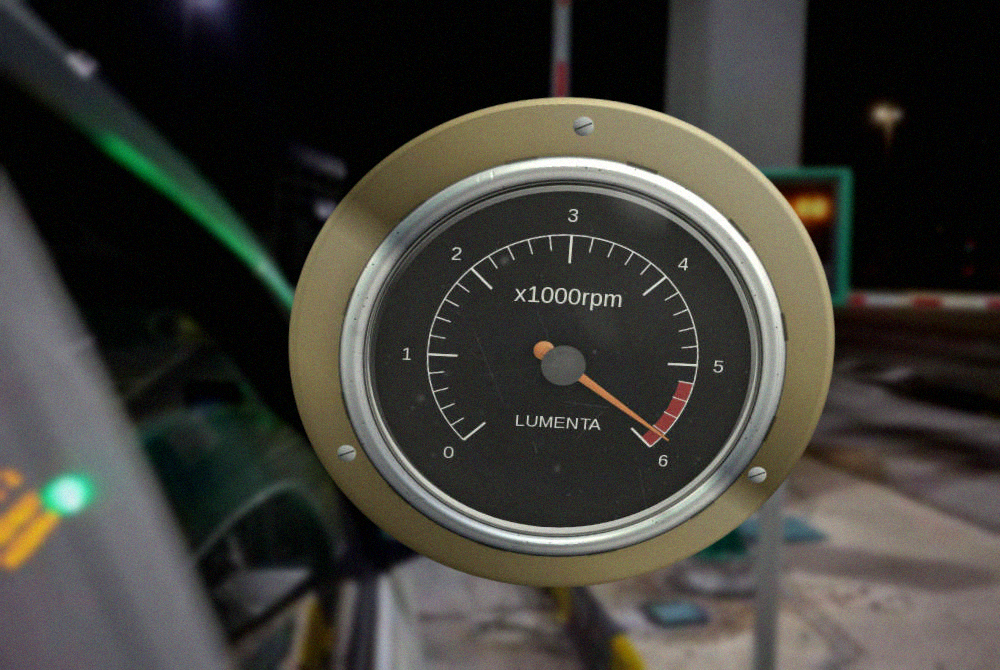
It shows 5800; rpm
